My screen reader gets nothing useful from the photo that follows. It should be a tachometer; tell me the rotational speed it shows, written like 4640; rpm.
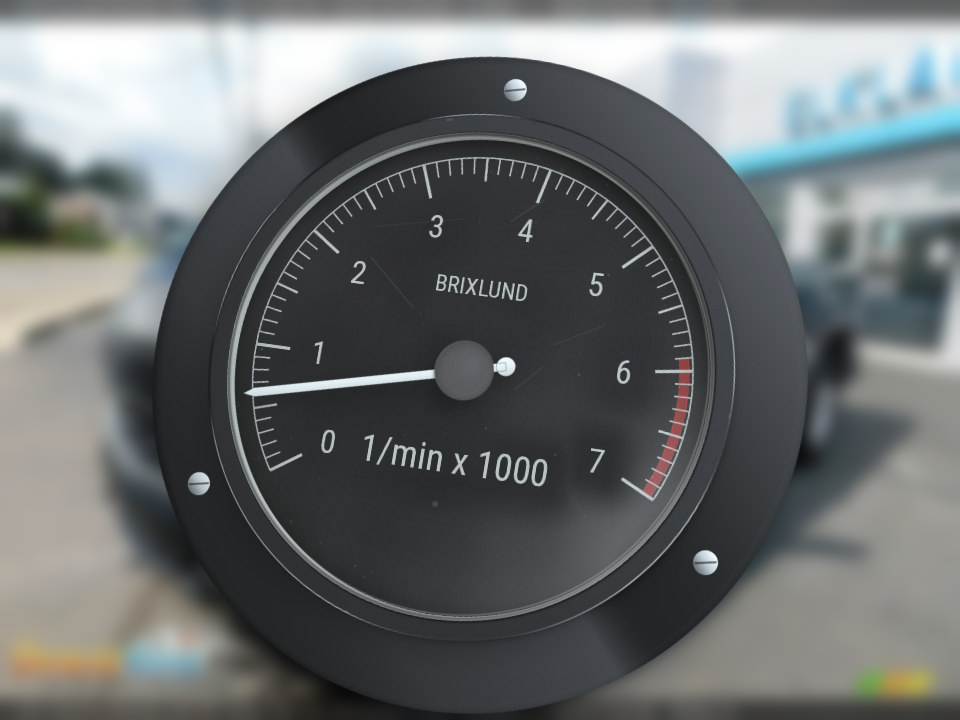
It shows 600; rpm
